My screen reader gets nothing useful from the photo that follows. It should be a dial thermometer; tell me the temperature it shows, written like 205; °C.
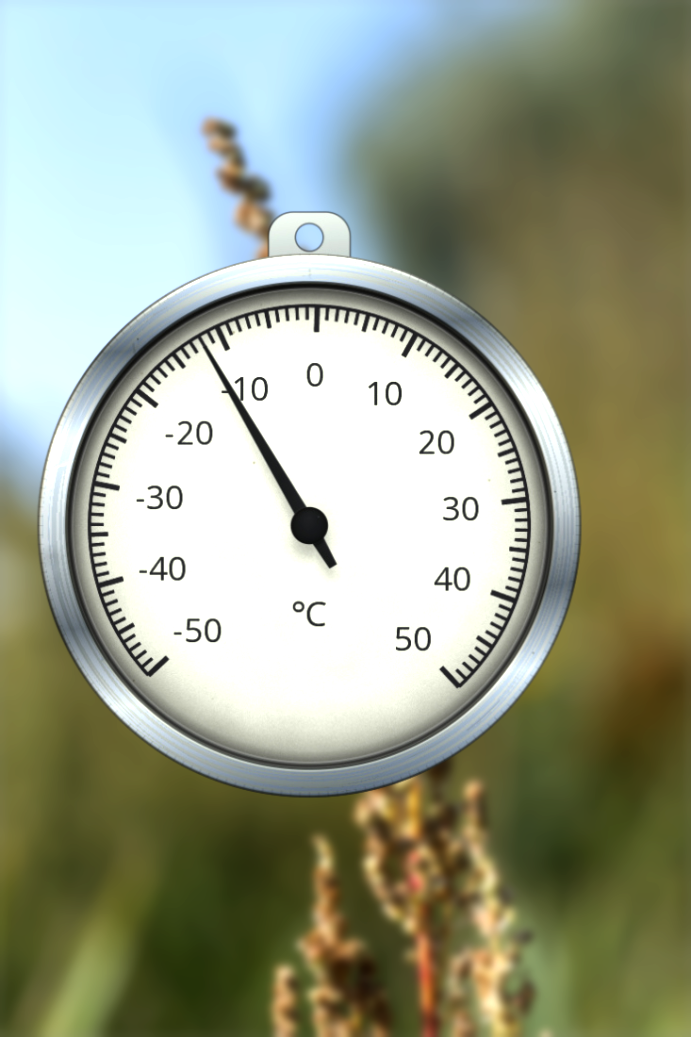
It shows -12; °C
